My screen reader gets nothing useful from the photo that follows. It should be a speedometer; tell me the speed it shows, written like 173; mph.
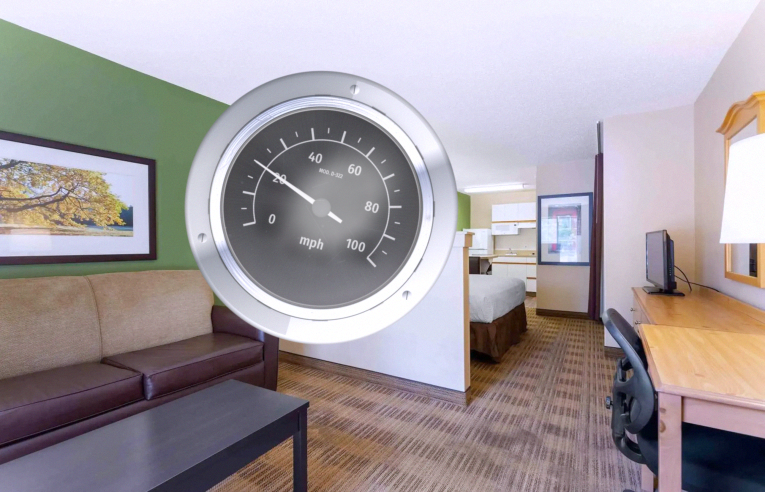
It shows 20; mph
